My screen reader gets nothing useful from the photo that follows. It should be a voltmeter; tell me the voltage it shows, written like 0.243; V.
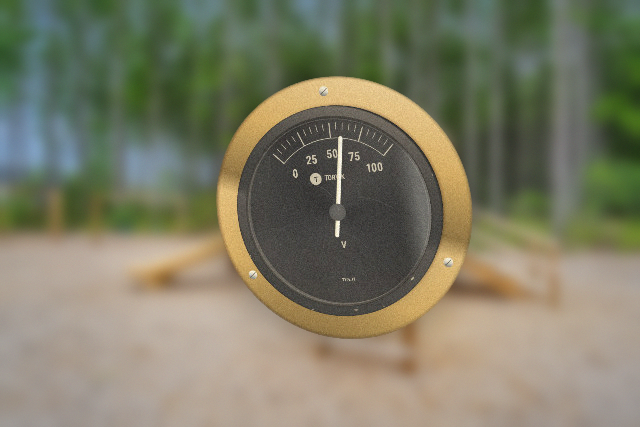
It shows 60; V
